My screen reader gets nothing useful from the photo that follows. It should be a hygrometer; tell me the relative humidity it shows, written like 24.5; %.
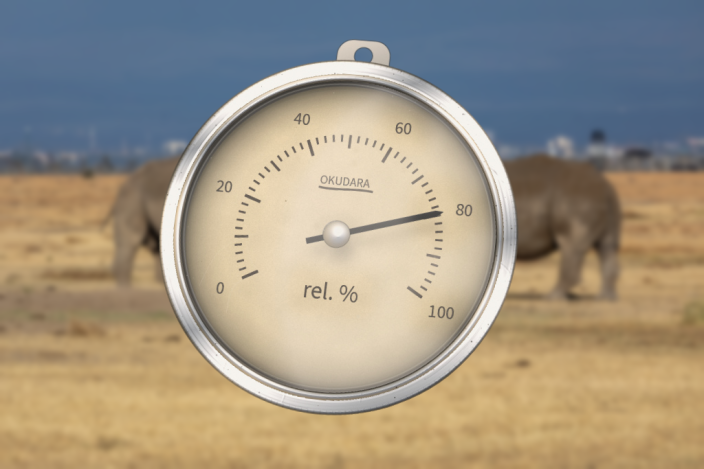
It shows 80; %
